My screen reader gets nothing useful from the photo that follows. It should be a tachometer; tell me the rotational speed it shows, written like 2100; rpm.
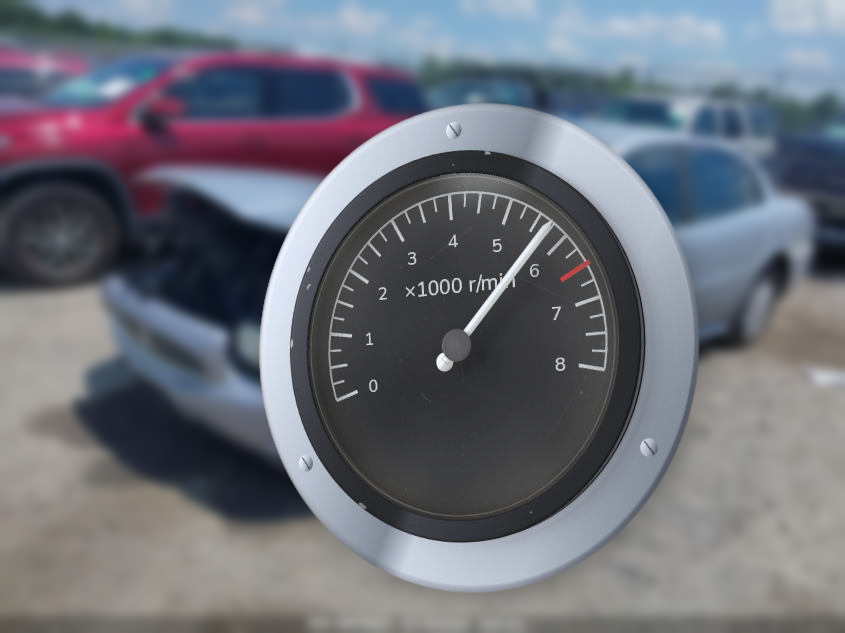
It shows 5750; rpm
